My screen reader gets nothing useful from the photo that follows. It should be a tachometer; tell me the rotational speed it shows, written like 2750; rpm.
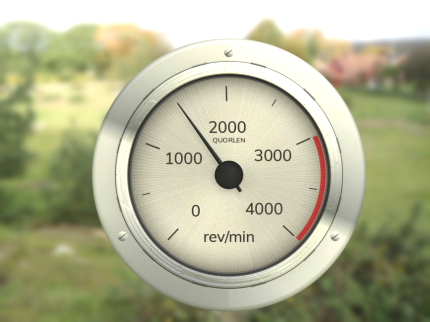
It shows 1500; rpm
